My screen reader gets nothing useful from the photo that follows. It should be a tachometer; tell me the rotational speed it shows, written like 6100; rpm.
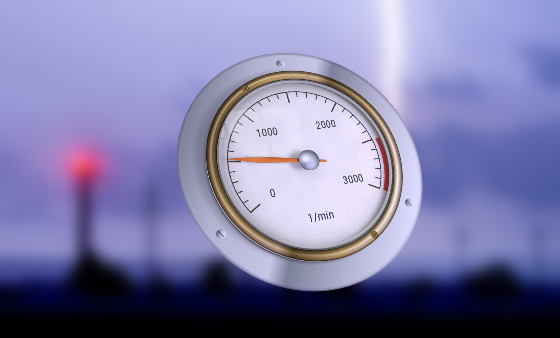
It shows 500; rpm
